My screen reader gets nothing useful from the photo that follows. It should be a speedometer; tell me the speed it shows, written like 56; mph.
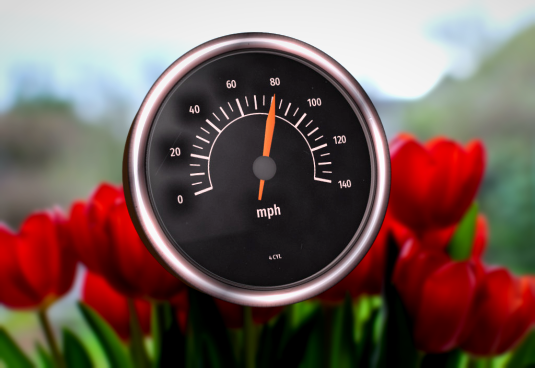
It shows 80; mph
